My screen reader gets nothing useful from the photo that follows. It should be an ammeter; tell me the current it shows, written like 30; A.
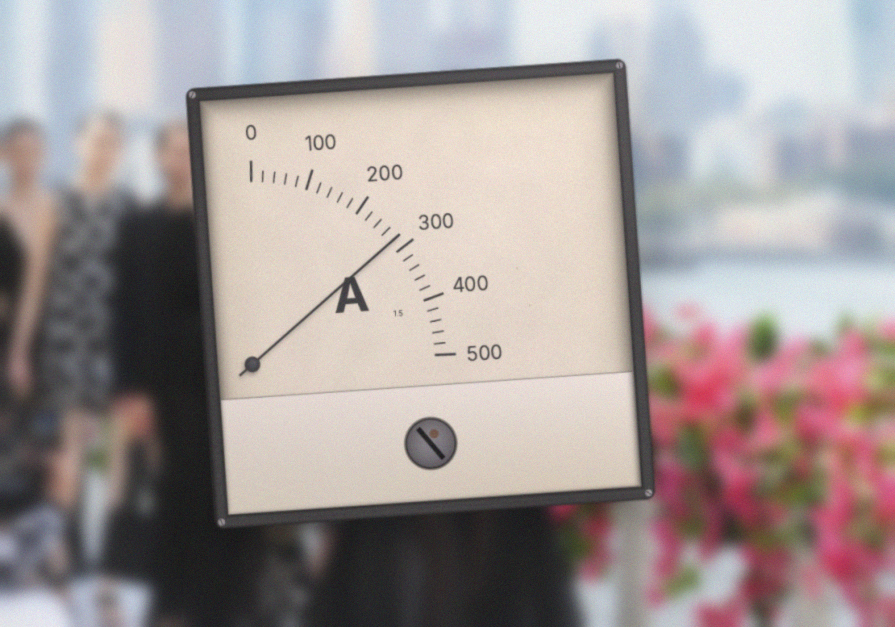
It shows 280; A
